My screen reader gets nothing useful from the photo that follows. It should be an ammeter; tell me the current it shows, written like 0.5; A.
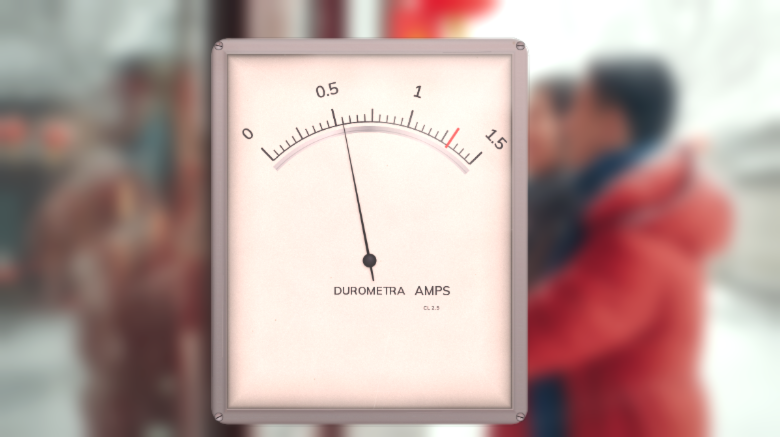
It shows 0.55; A
